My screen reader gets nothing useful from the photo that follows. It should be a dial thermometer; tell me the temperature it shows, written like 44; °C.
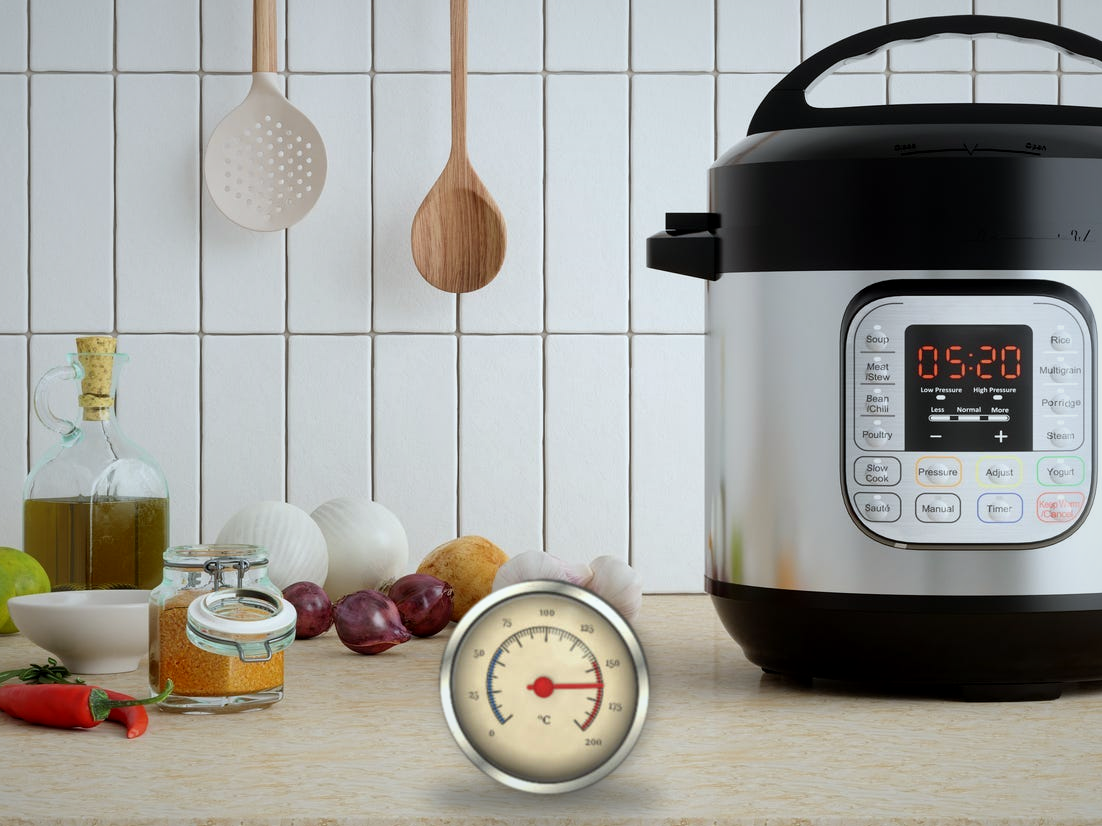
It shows 162.5; °C
